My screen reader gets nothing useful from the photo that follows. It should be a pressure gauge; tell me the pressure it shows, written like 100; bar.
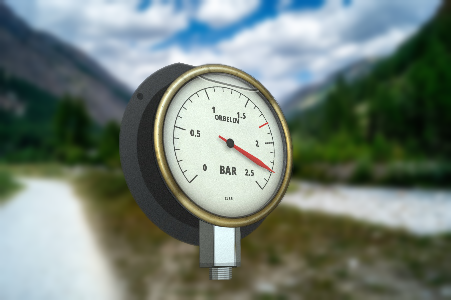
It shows 2.3; bar
